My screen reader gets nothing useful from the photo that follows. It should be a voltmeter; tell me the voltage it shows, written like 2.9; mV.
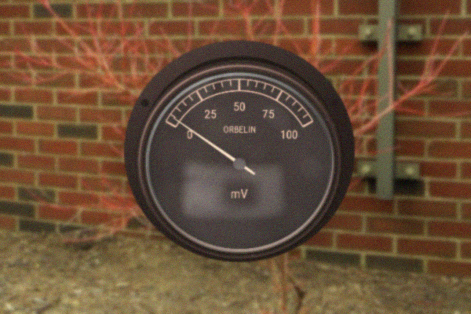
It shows 5; mV
